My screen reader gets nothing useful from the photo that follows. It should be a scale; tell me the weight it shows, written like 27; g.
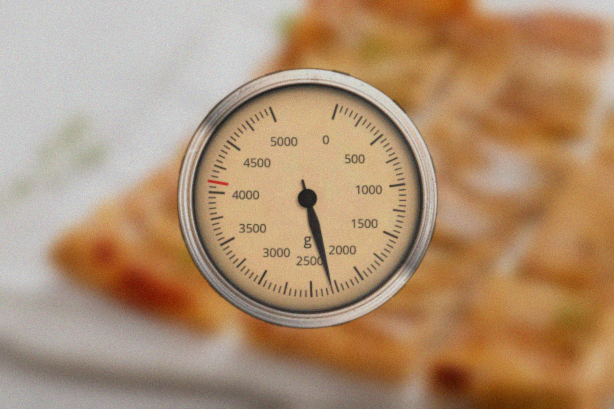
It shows 2300; g
